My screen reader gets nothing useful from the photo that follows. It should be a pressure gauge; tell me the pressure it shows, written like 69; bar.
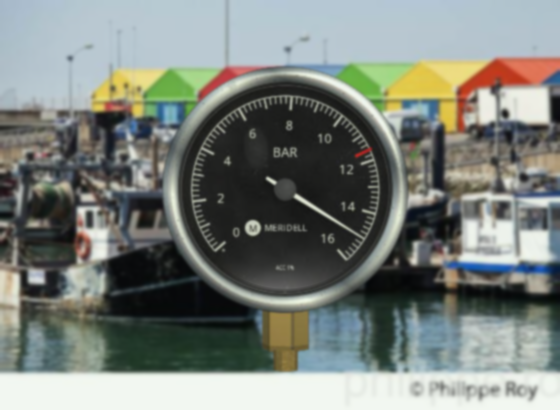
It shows 15; bar
